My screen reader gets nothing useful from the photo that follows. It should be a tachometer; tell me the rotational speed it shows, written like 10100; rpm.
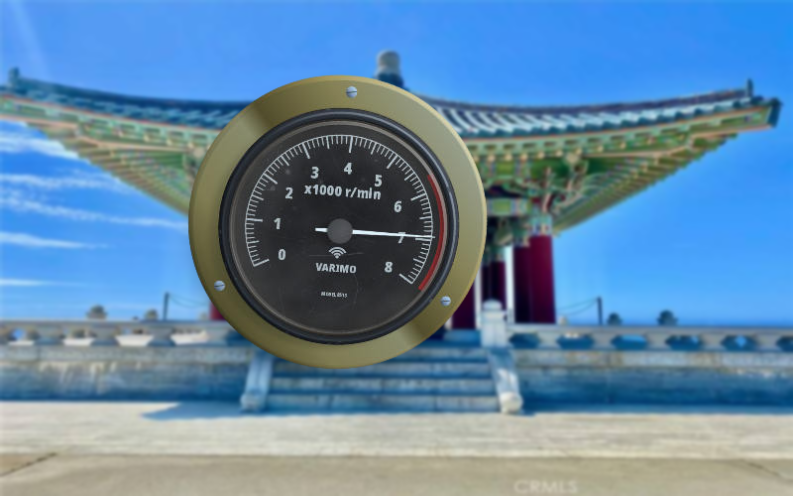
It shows 6900; rpm
